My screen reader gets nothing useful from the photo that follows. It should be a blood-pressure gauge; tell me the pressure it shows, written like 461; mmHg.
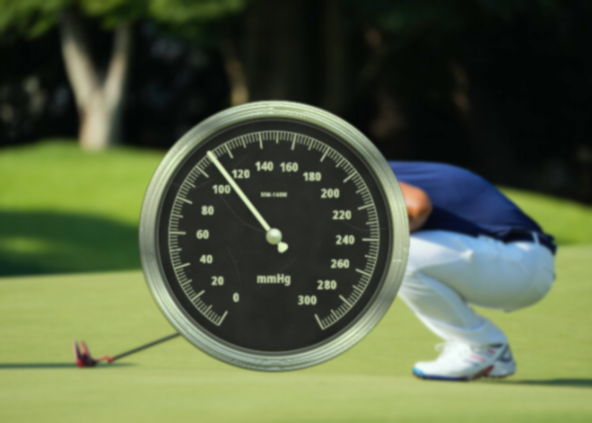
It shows 110; mmHg
